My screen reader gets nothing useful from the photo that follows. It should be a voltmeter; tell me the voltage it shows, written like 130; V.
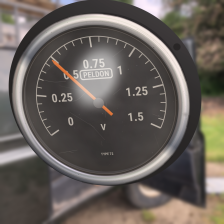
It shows 0.5; V
